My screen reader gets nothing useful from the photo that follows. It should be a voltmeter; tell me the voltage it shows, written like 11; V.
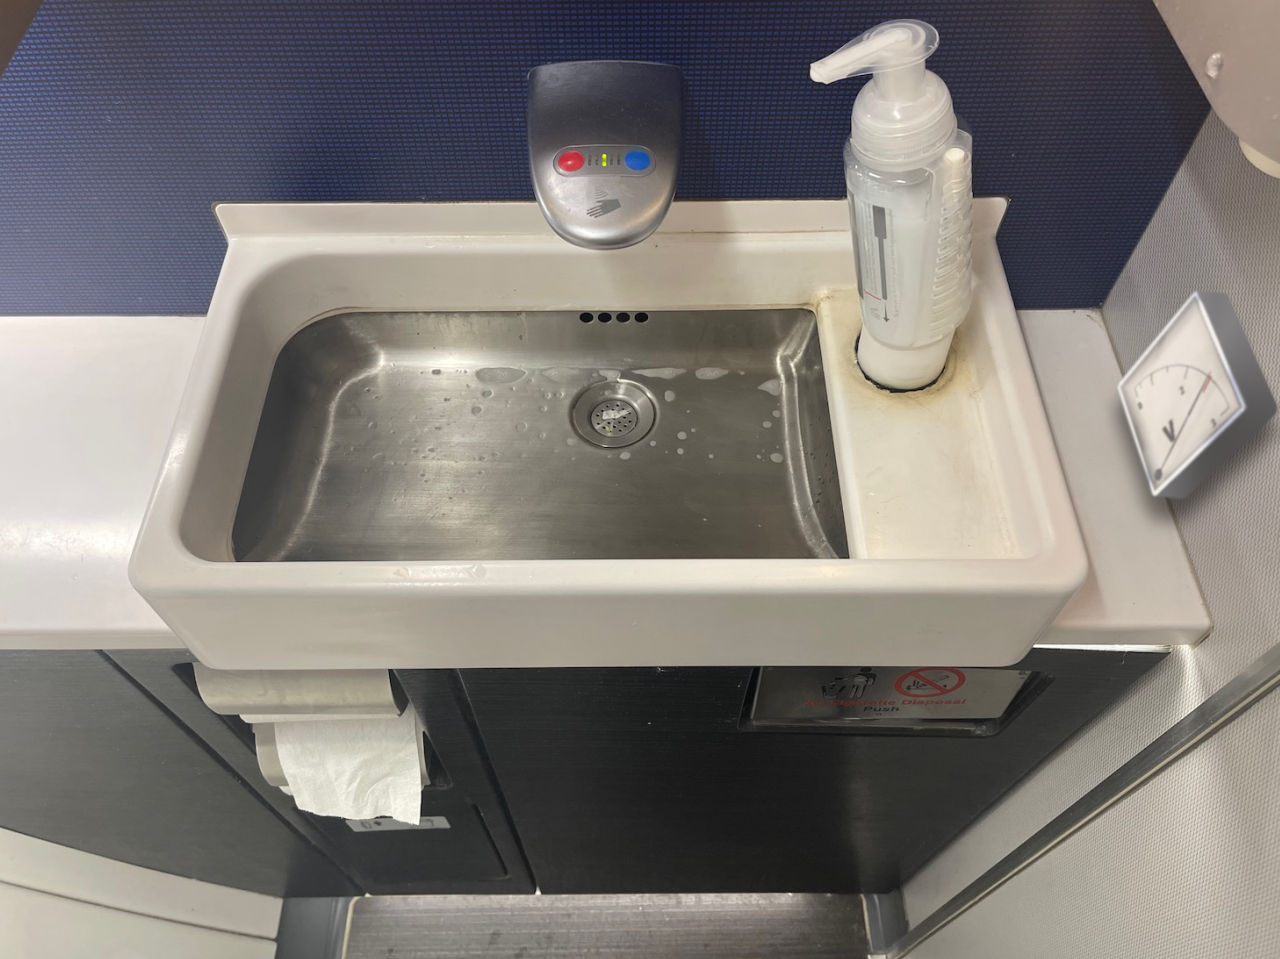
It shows 2.5; V
